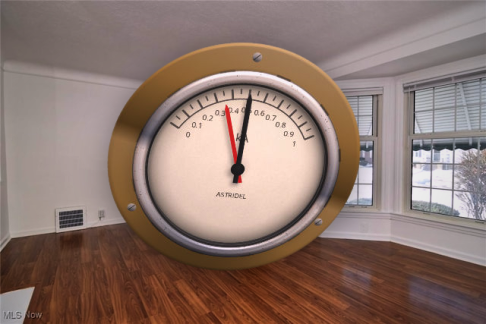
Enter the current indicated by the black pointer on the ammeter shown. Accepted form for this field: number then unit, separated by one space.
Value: 0.5 kA
